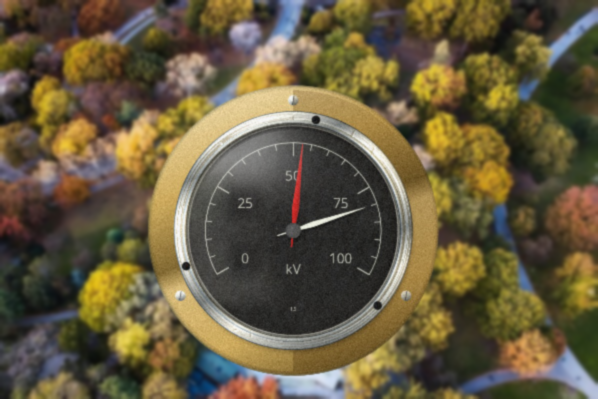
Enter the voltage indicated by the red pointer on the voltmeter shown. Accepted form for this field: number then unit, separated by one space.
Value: 52.5 kV
